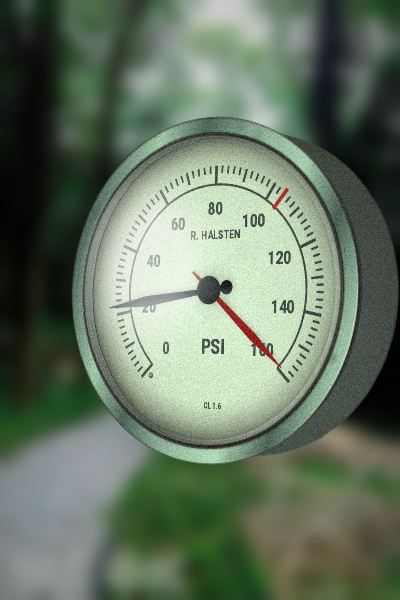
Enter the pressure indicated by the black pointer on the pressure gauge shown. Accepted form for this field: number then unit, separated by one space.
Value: 22 psi
